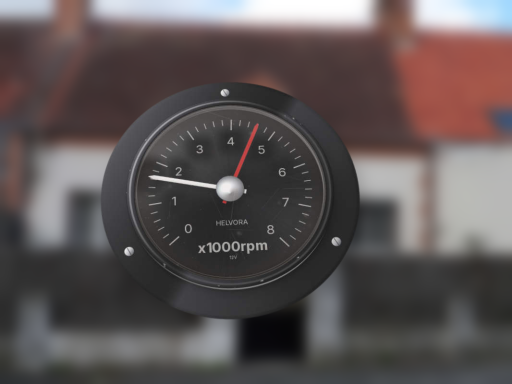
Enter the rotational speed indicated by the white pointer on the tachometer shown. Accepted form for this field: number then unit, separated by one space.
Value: 1600 rpm
